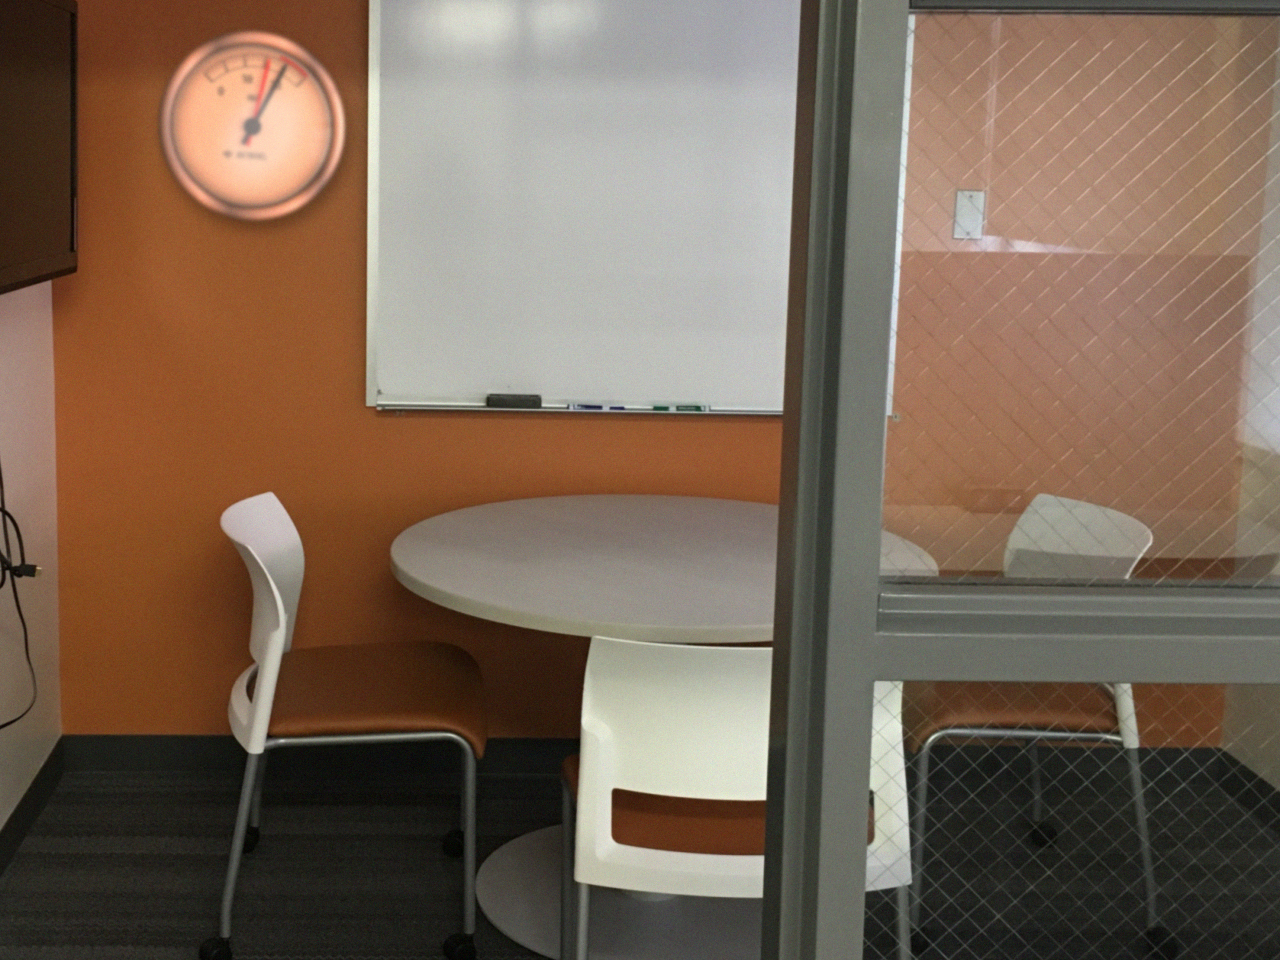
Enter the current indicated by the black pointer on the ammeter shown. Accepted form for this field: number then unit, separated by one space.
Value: 20 mA
